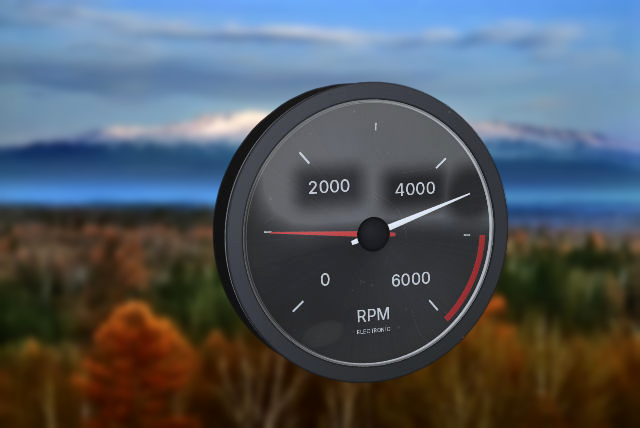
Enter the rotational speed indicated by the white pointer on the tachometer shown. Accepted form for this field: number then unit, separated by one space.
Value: 4500 rpm
